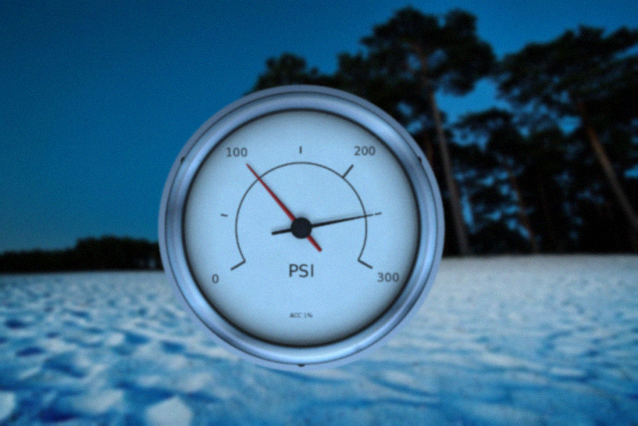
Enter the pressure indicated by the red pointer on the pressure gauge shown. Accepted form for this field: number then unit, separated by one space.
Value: 100 psi
